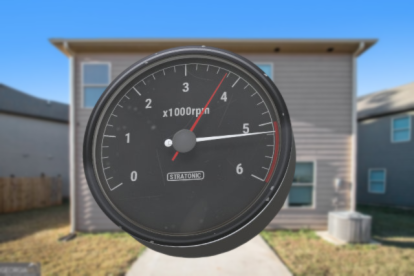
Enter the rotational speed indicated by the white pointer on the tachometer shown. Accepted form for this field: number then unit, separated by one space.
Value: 5200 rpm
